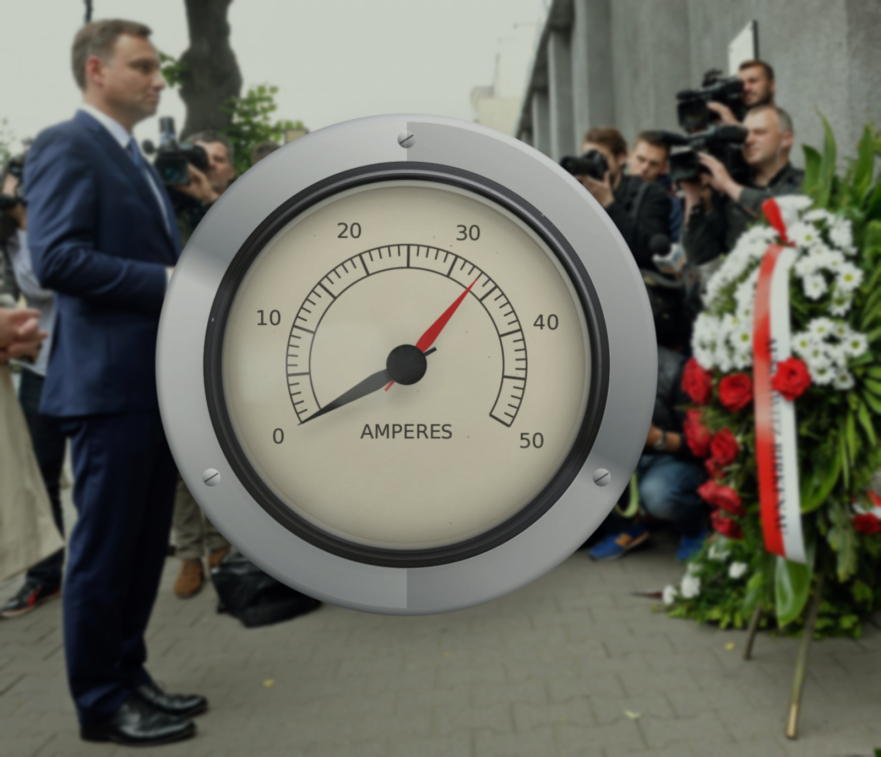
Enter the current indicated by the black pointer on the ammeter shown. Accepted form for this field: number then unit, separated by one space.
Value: 0 A
